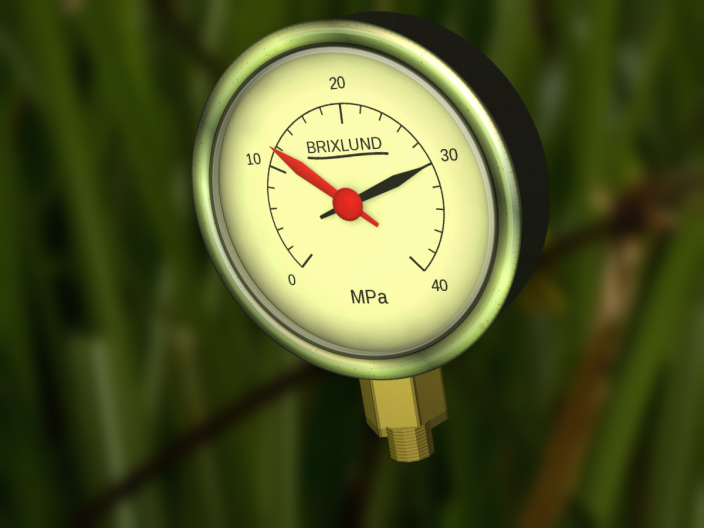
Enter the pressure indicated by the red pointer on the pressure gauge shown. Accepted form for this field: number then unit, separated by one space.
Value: 12 MPa
